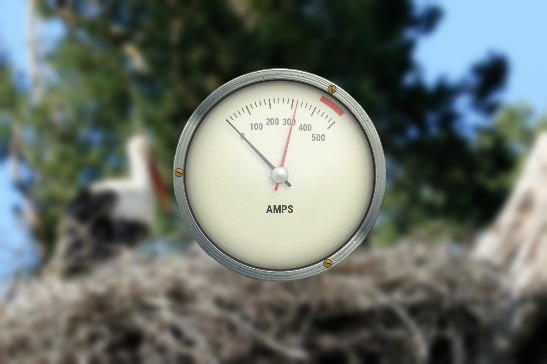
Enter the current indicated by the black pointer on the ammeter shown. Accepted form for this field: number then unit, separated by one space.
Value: 0 A
